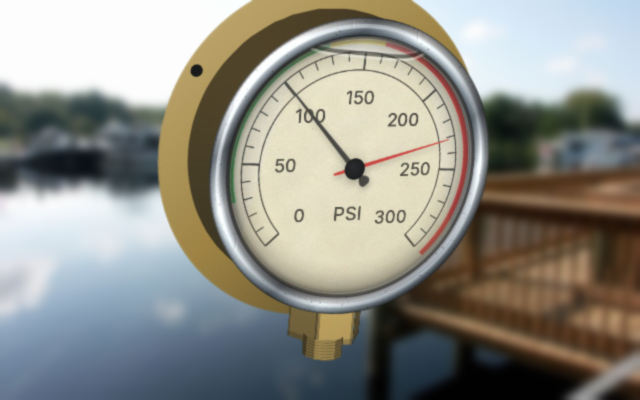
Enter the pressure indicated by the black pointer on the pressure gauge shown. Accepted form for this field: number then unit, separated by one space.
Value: 100 psi
